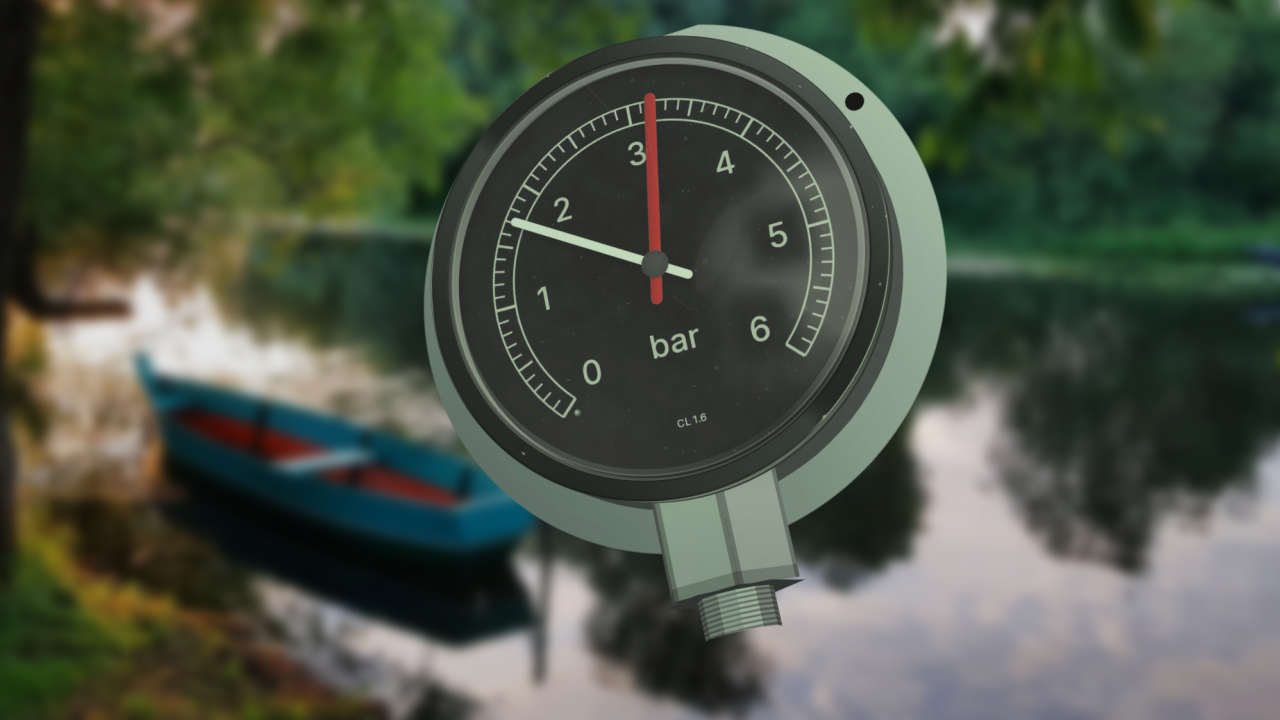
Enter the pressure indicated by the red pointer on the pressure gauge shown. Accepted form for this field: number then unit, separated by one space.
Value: 3.2 bar
